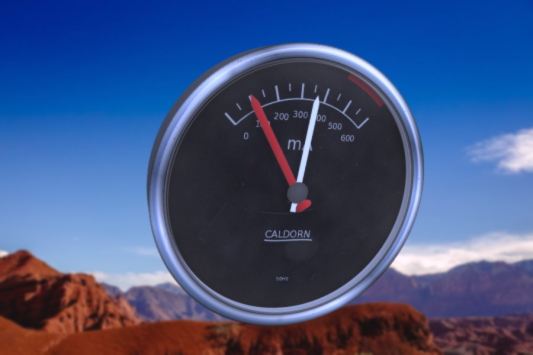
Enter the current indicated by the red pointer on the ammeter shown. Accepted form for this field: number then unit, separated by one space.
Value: 100 mA
